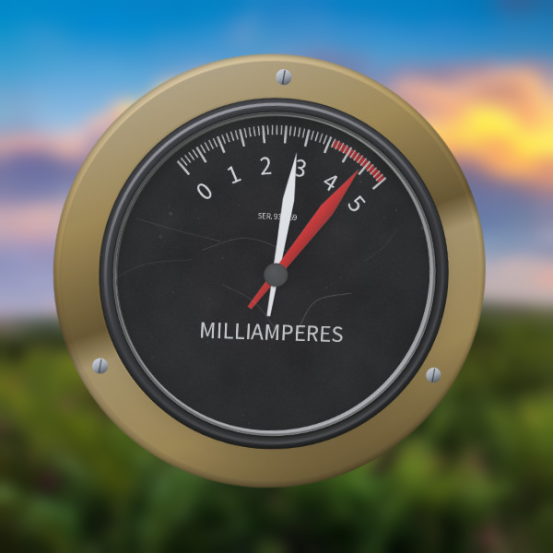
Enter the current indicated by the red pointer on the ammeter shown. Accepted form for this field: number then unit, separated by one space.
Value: 4.4 mA
